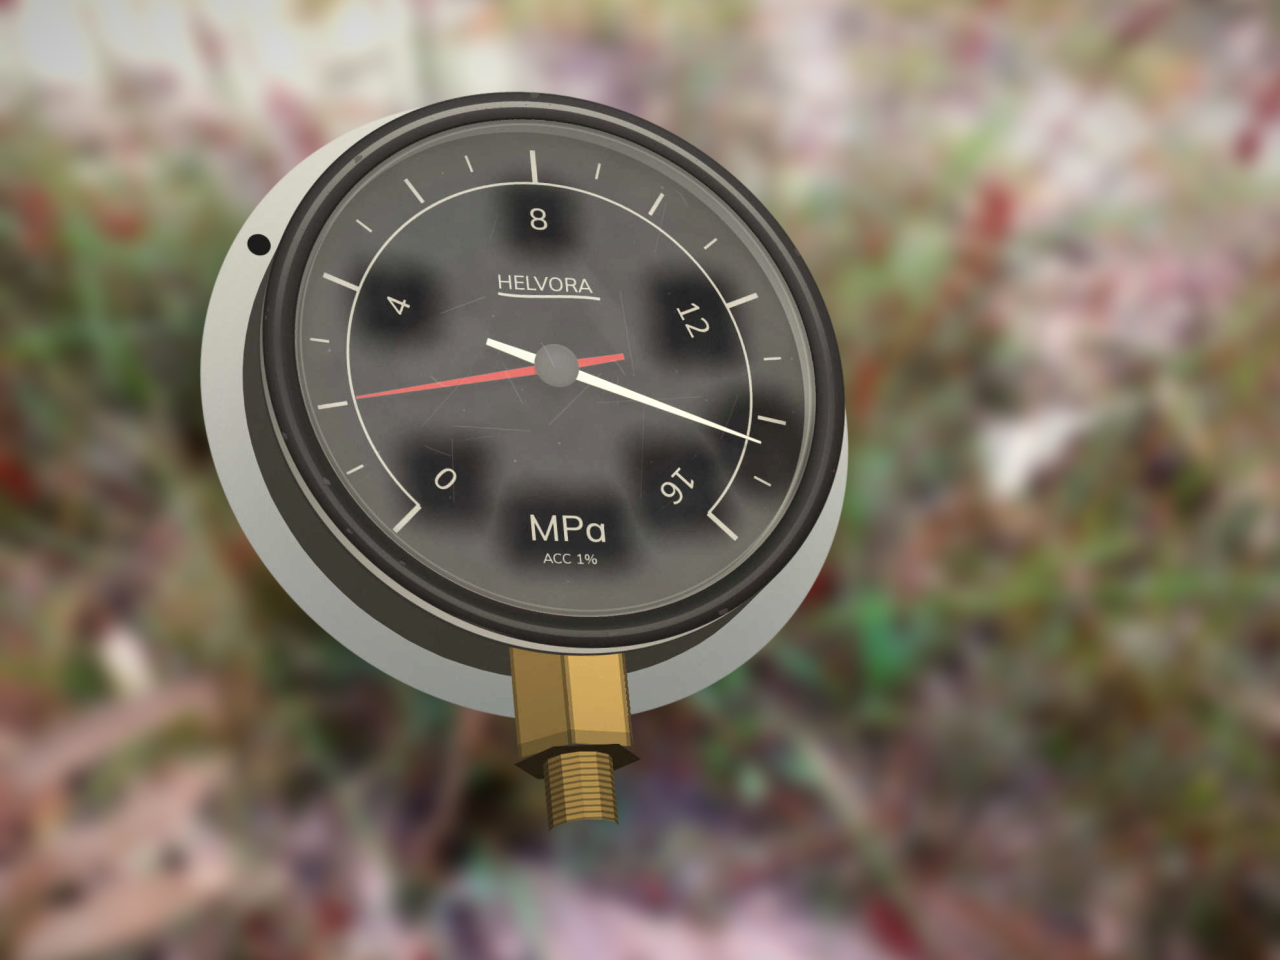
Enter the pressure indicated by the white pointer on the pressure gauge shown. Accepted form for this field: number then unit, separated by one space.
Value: 14.5 MPa
